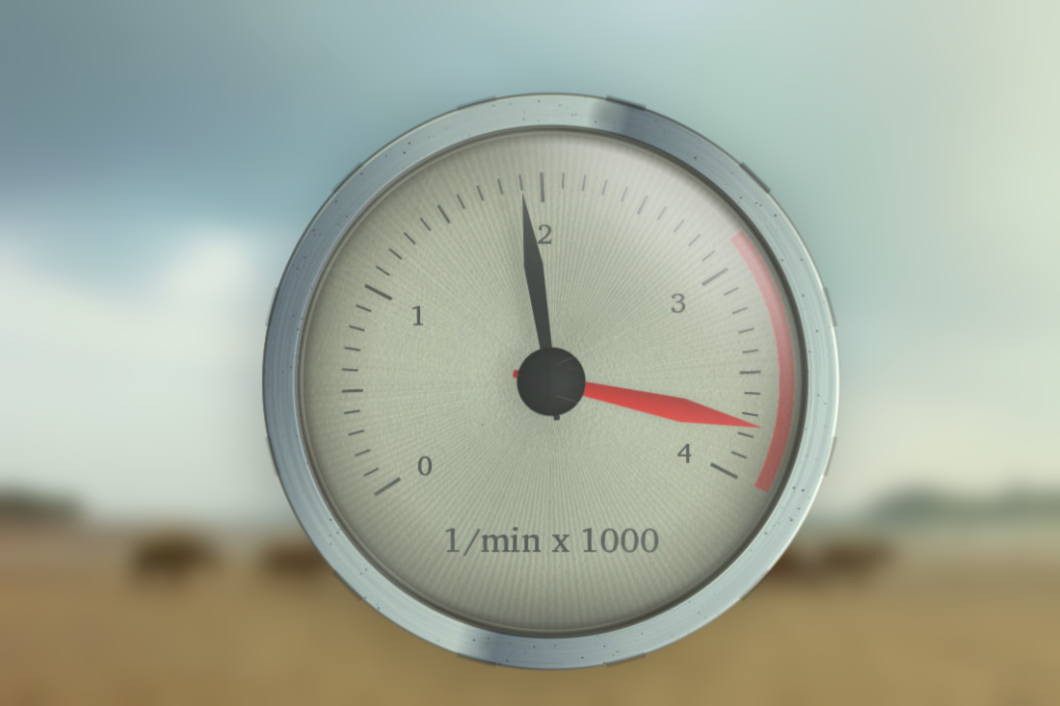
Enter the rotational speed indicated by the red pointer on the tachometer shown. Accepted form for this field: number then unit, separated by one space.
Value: 3750 rpm
